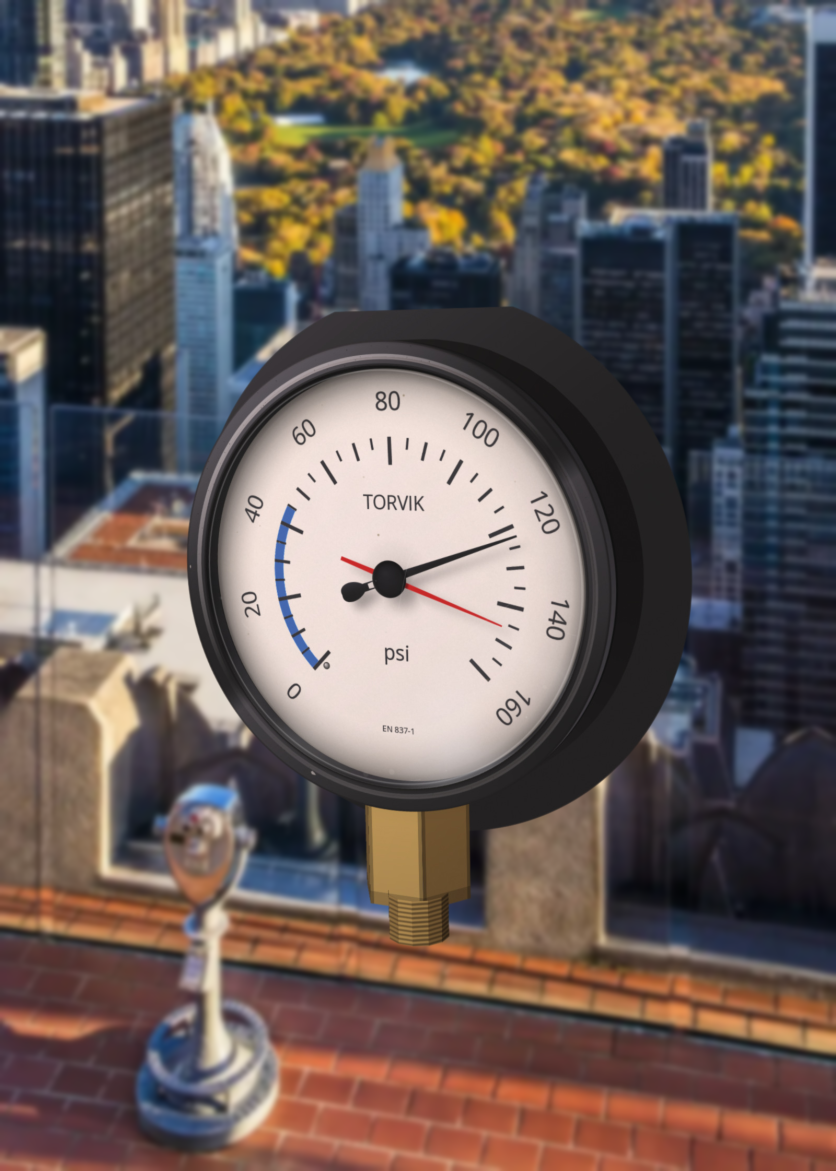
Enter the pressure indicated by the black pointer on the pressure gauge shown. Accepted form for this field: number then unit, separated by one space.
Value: 122.5 psi
